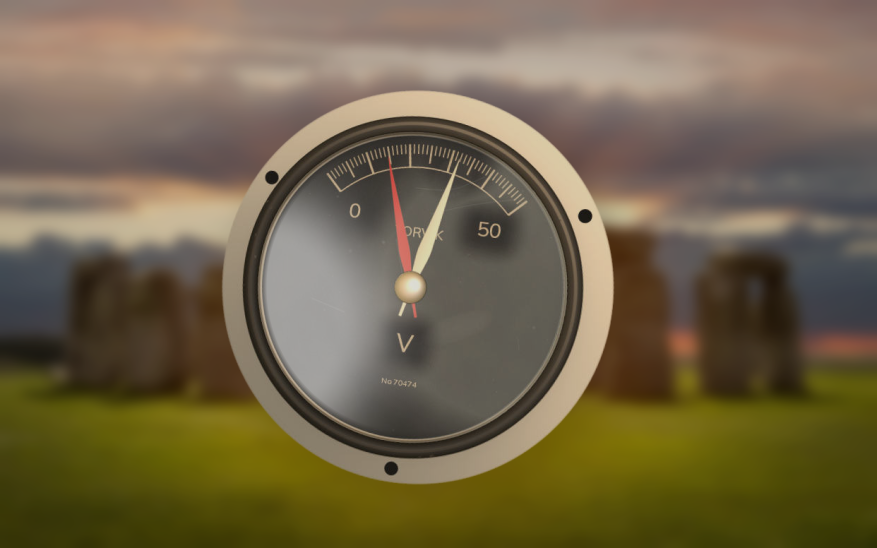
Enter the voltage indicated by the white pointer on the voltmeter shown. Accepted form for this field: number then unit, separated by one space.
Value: 32 V
